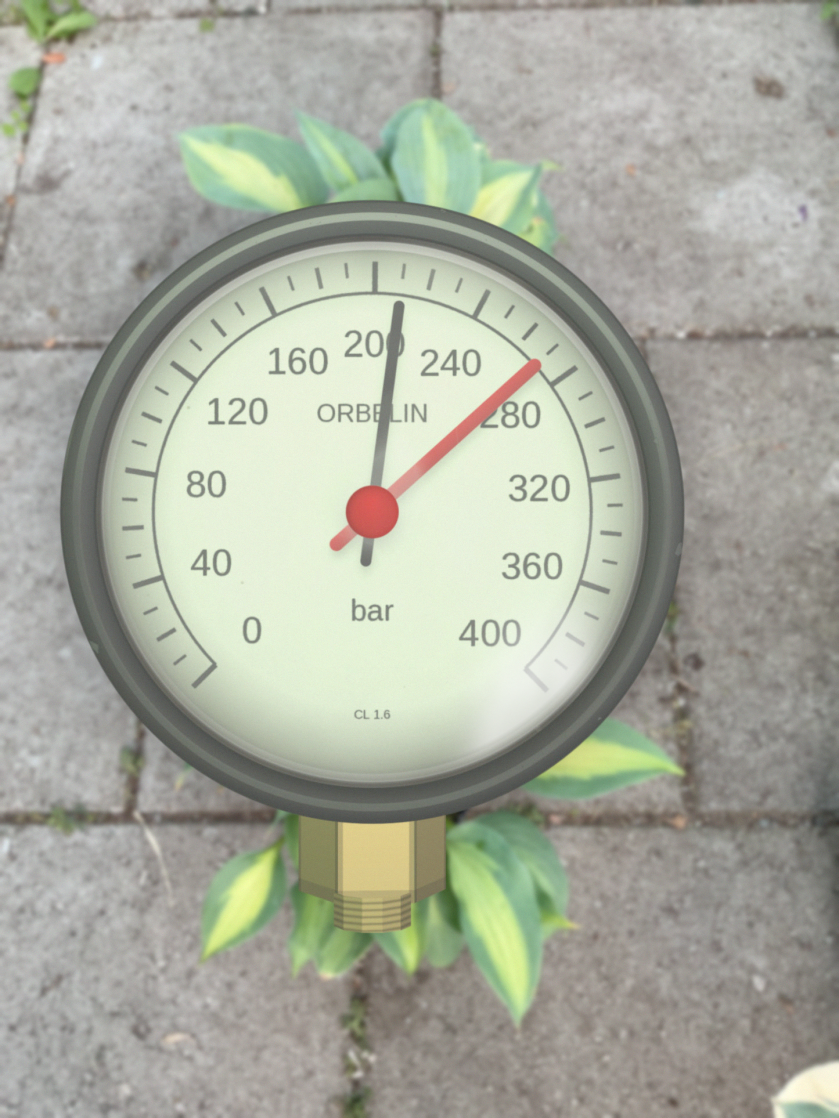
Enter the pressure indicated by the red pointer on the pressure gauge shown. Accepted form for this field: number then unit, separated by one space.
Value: 270 bar
